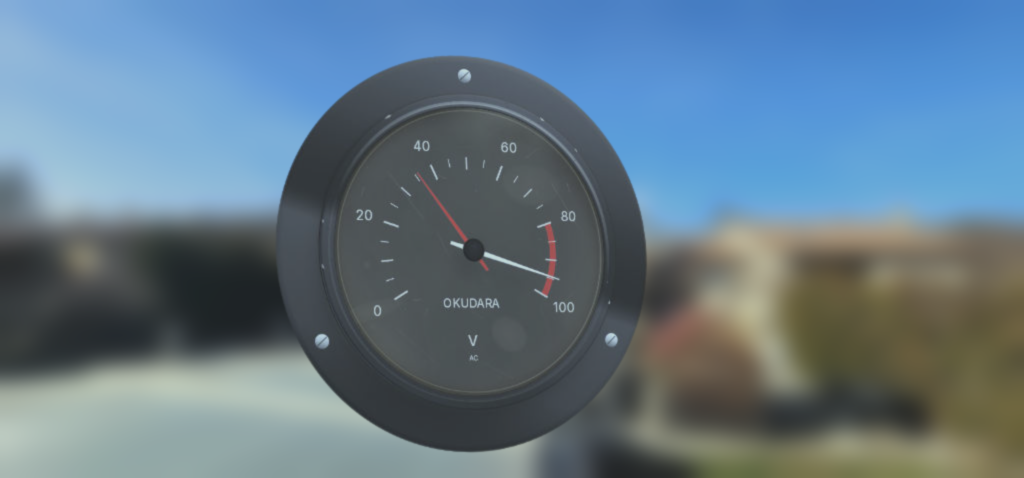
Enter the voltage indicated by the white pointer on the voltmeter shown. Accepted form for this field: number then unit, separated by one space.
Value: 95 V
